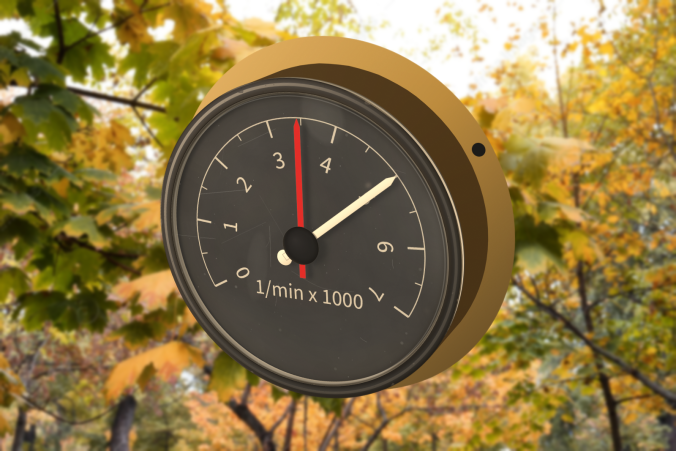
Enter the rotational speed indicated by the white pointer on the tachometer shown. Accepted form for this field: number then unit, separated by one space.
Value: 5000 rpm
